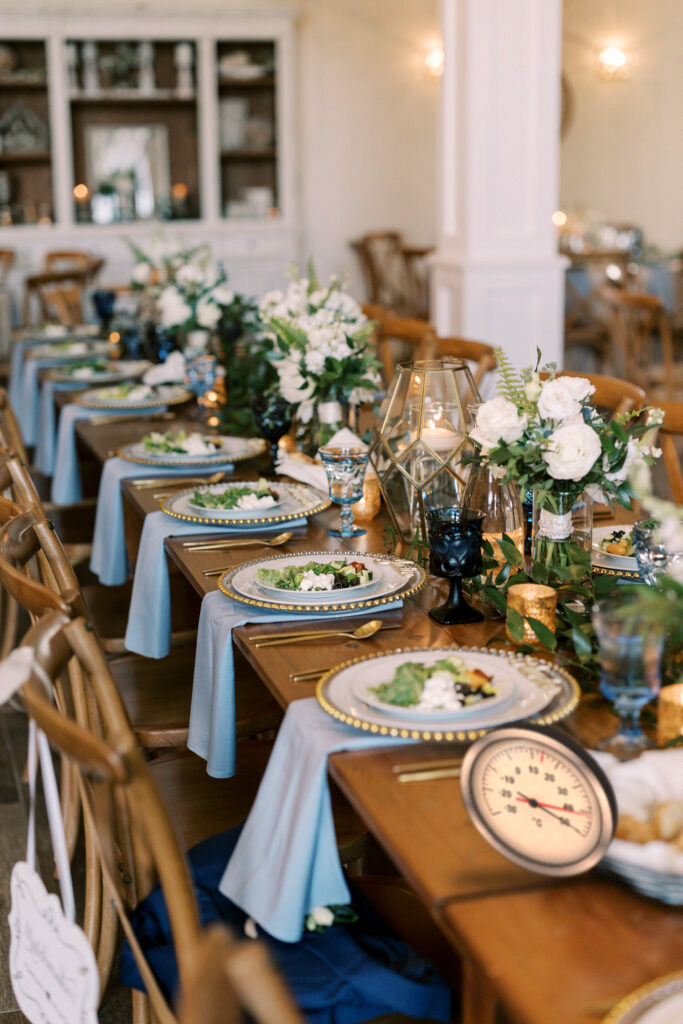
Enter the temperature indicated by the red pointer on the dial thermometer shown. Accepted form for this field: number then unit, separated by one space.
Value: 40 °C
